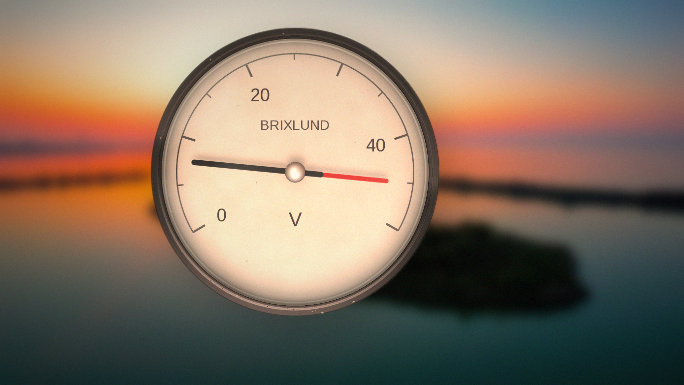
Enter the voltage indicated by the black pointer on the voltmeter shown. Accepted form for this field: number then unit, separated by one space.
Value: 7.5 V
